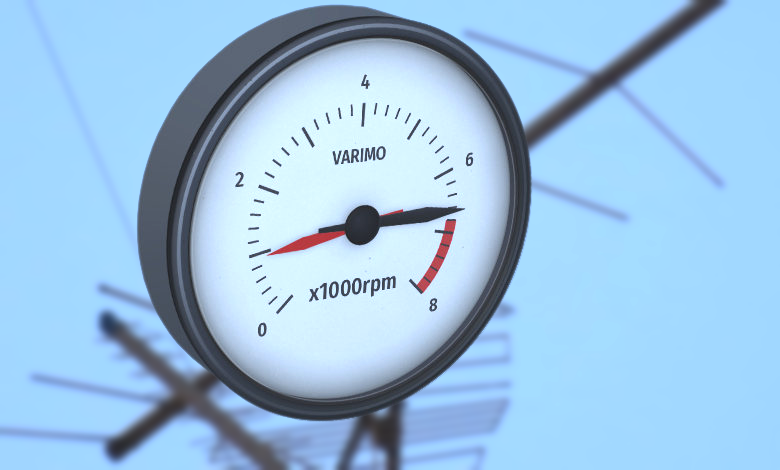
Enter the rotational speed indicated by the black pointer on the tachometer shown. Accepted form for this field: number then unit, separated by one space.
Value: 6600 rpm
